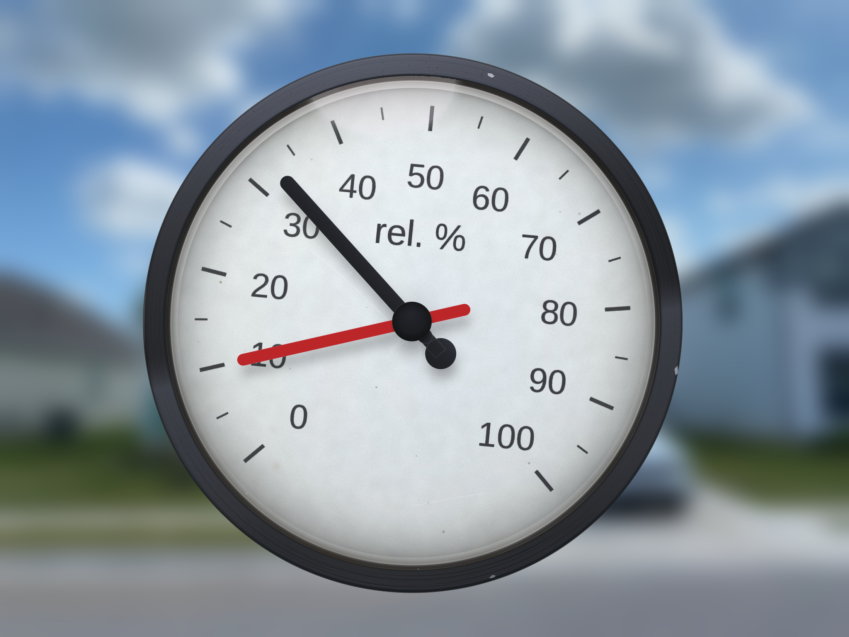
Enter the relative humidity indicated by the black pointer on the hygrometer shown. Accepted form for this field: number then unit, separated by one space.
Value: 32.5 %
